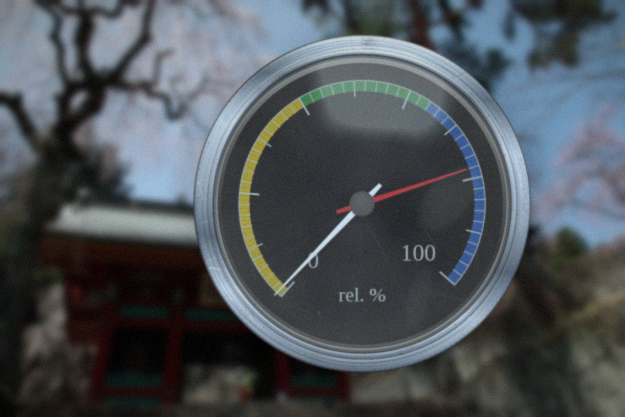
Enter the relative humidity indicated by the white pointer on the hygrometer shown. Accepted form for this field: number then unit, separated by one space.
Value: 1 %
